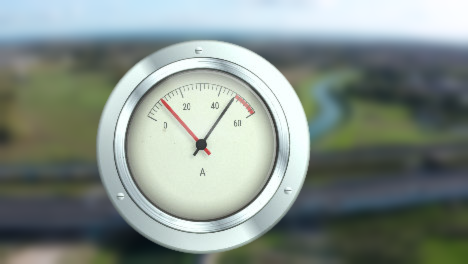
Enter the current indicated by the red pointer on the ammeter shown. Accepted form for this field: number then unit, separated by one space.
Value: 10 A
